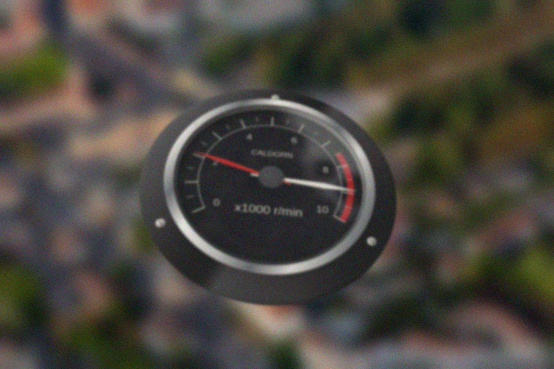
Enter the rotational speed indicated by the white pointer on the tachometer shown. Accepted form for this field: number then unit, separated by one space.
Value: 9000 rpm
